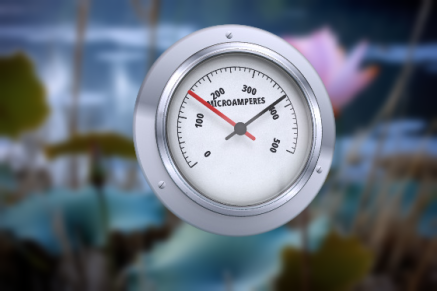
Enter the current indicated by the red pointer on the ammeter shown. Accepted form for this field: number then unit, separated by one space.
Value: 150 µA
